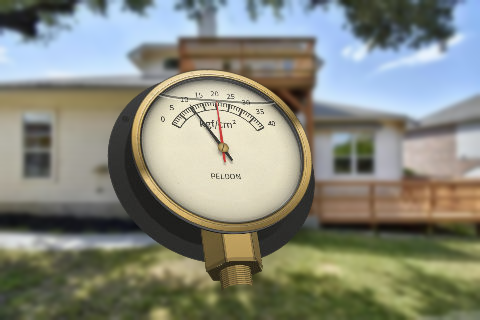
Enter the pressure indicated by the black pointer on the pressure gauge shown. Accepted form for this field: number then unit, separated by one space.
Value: 10 kg/cm²
